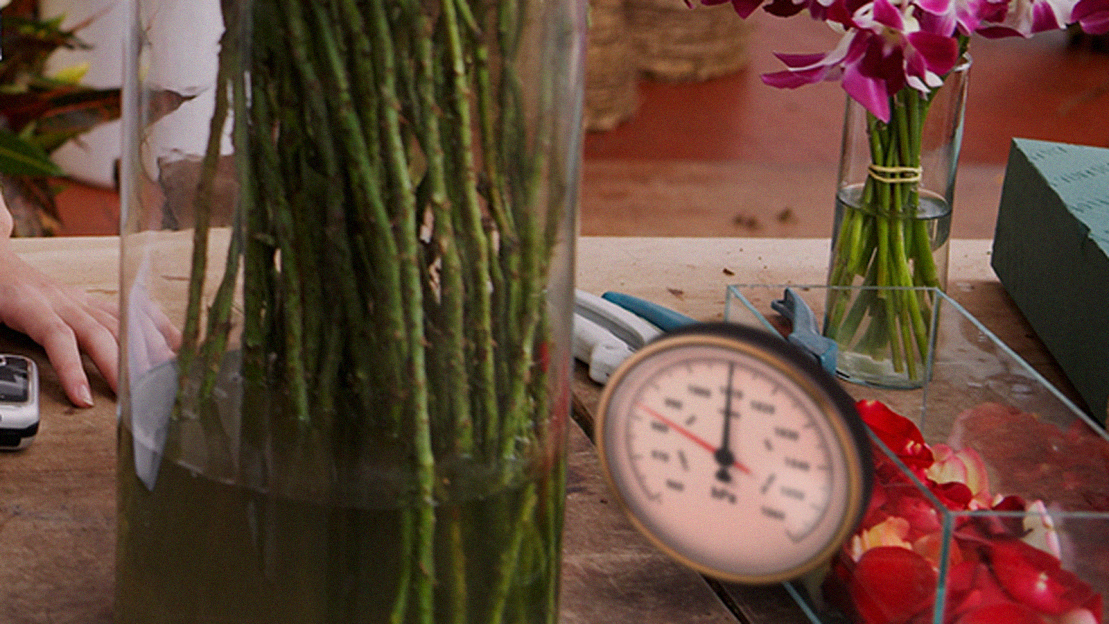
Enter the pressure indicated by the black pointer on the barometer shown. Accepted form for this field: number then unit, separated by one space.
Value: 1010 hPa
